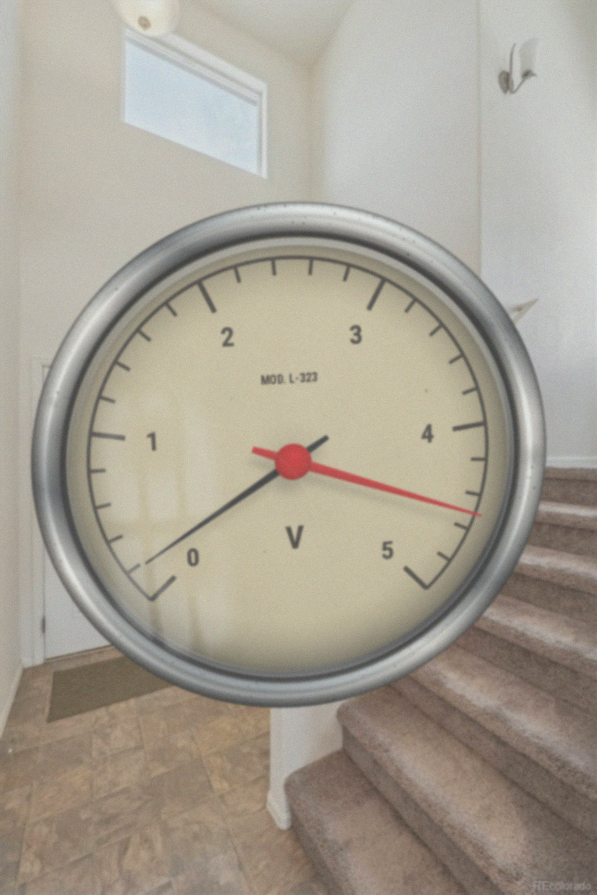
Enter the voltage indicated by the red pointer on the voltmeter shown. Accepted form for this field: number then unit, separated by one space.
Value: 4.5 V
